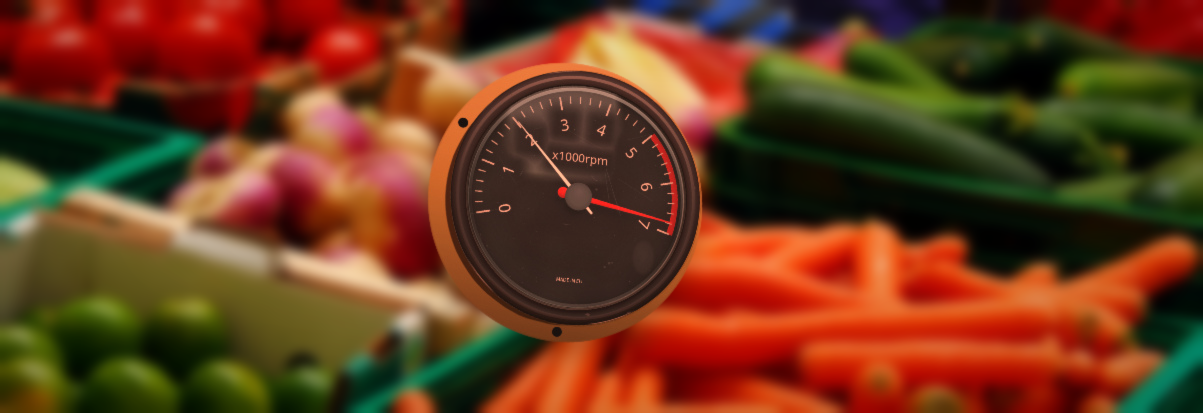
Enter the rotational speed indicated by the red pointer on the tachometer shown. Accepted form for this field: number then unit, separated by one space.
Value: 6800 rpm
